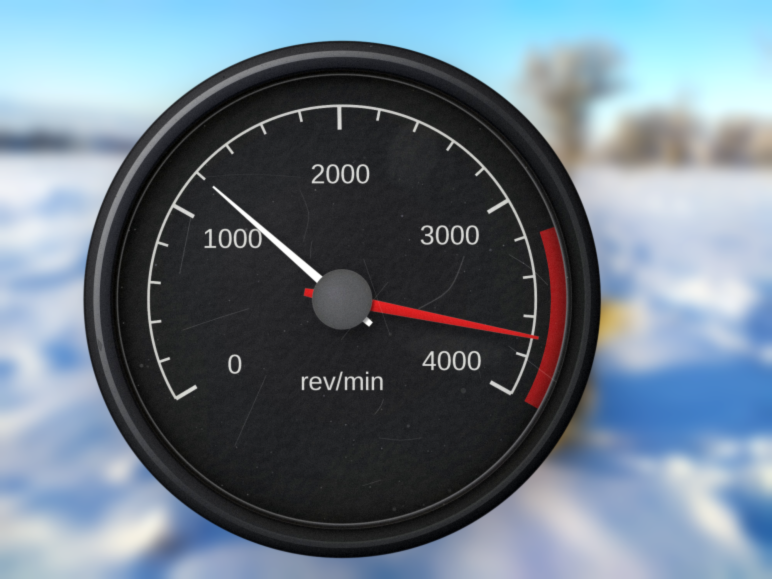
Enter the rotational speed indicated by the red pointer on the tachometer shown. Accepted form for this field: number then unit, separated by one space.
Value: 3700 rpm
